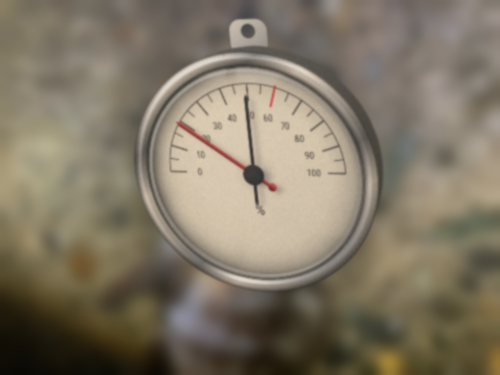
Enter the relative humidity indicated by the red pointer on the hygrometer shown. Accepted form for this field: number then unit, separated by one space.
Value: 20 %
